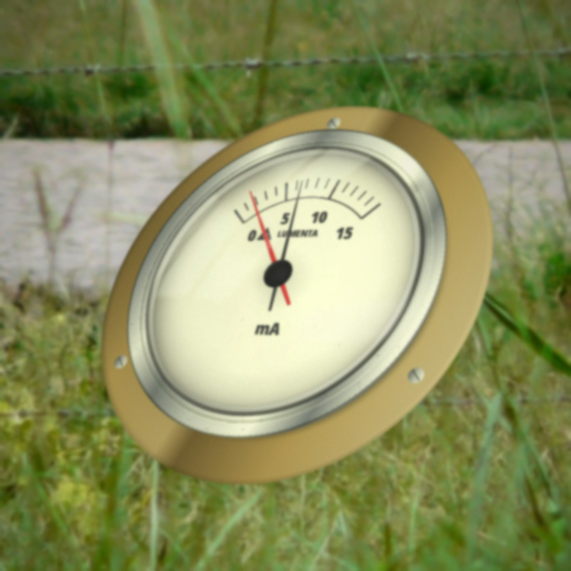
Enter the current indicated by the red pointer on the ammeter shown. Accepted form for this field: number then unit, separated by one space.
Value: 2 mA
